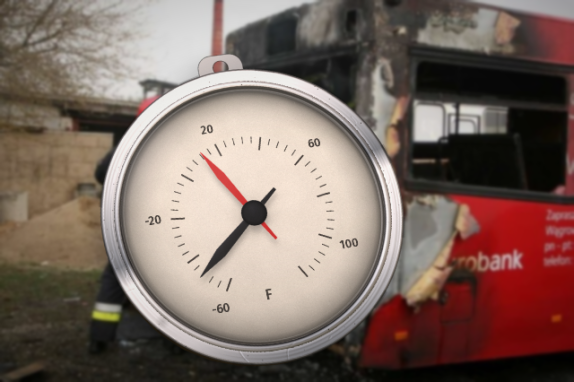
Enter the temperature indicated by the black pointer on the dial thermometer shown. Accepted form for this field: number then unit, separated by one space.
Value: -48 °F
